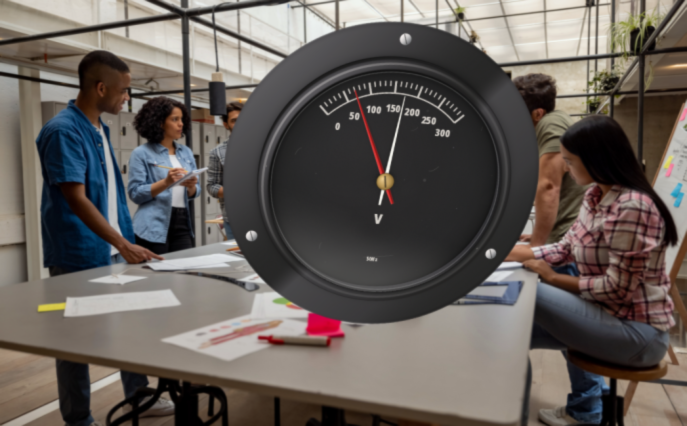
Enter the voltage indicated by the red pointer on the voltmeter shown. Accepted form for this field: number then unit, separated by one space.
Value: 70 V
